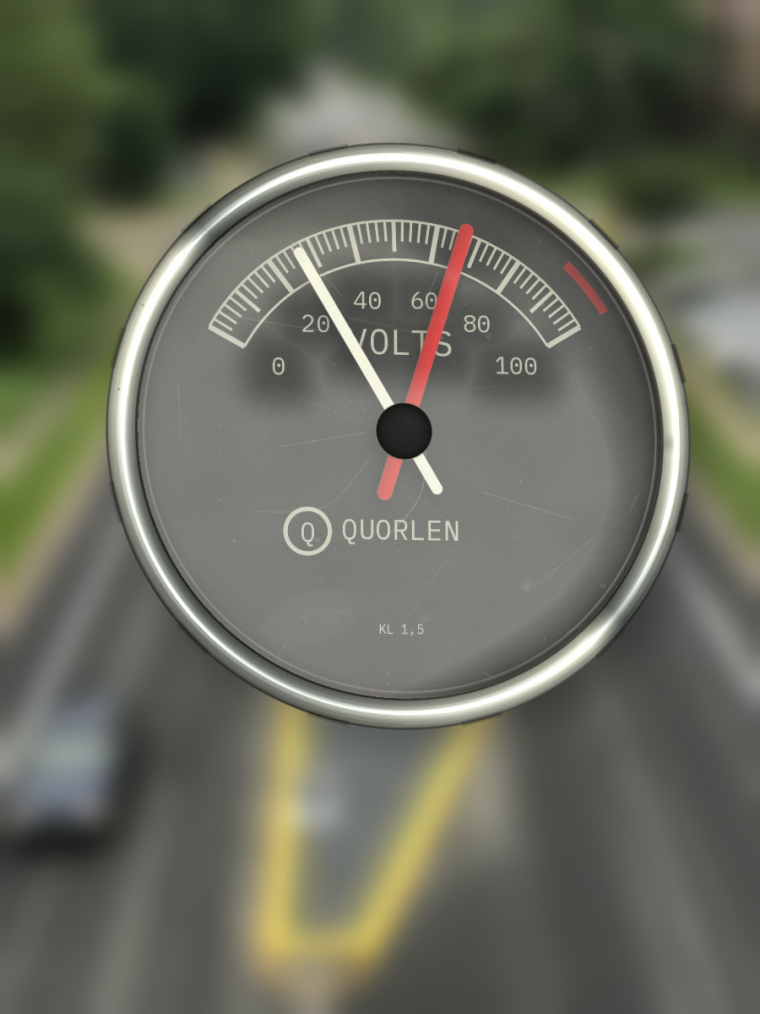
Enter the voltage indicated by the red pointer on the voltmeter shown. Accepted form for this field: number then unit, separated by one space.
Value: 66 V
